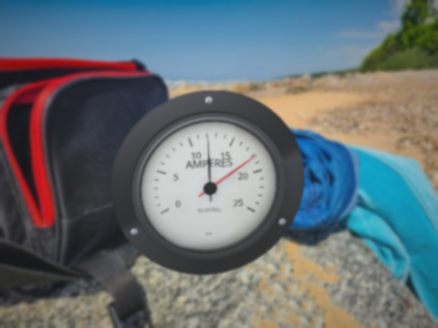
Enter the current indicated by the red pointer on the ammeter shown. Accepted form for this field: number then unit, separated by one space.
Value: 18 A
